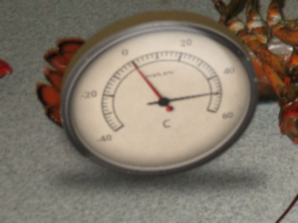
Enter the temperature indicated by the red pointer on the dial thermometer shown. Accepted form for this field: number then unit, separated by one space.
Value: 0 °C
